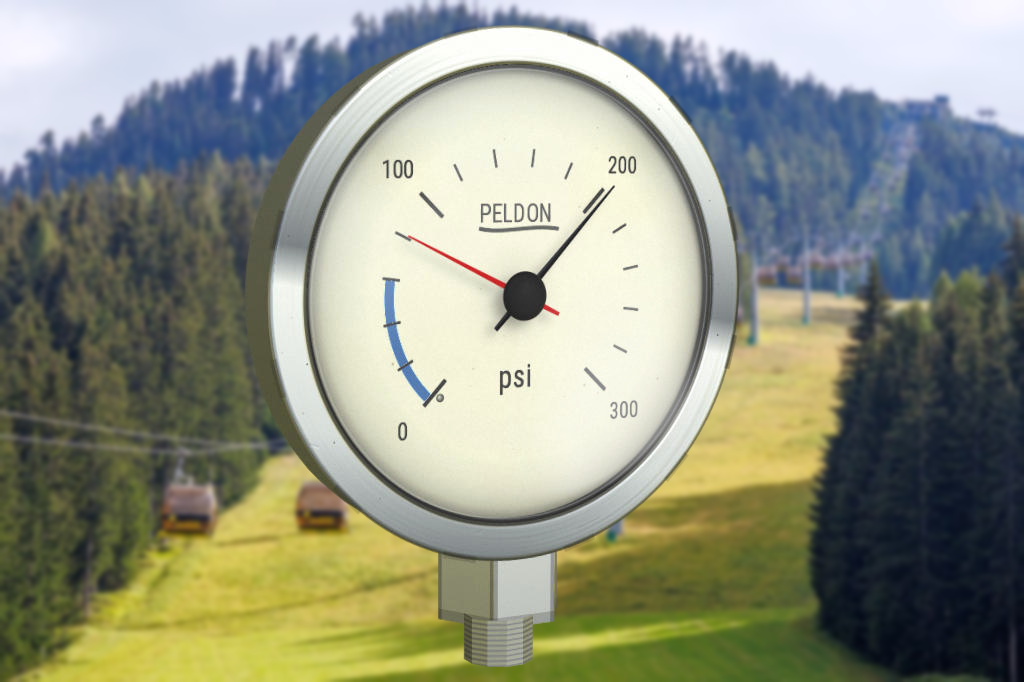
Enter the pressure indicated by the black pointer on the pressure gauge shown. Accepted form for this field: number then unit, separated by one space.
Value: 200 psi
